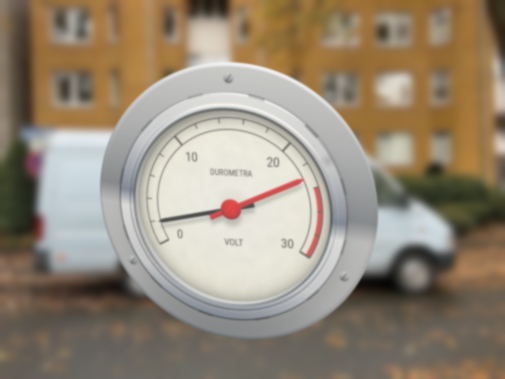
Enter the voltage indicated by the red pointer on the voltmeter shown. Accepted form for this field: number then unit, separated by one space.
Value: 23 V
